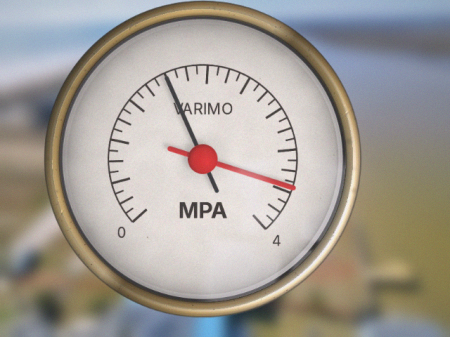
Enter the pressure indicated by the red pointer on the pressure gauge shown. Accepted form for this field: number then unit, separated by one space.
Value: 3.55 MPa
